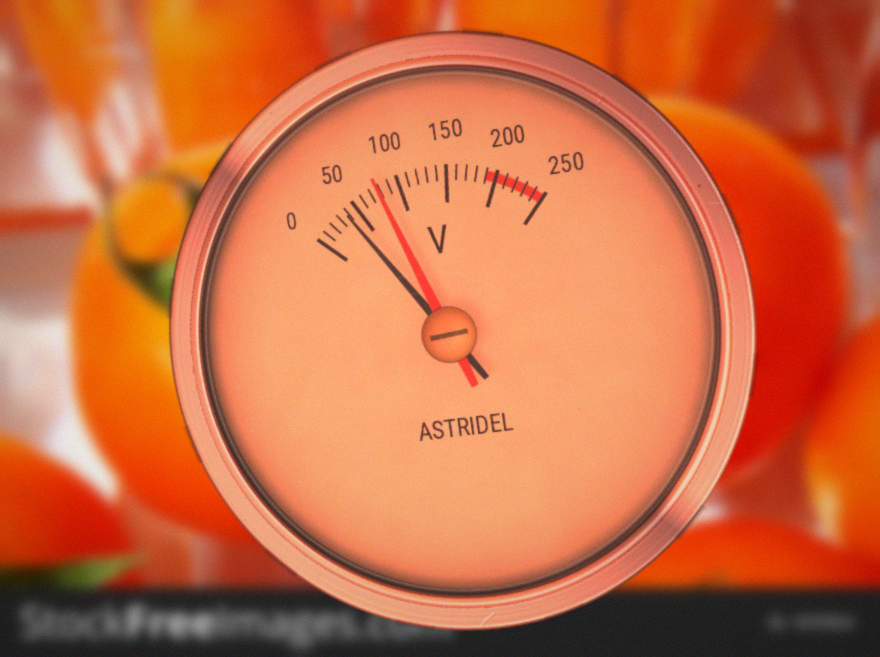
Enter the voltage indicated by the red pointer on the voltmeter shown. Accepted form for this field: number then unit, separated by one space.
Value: 80 V
